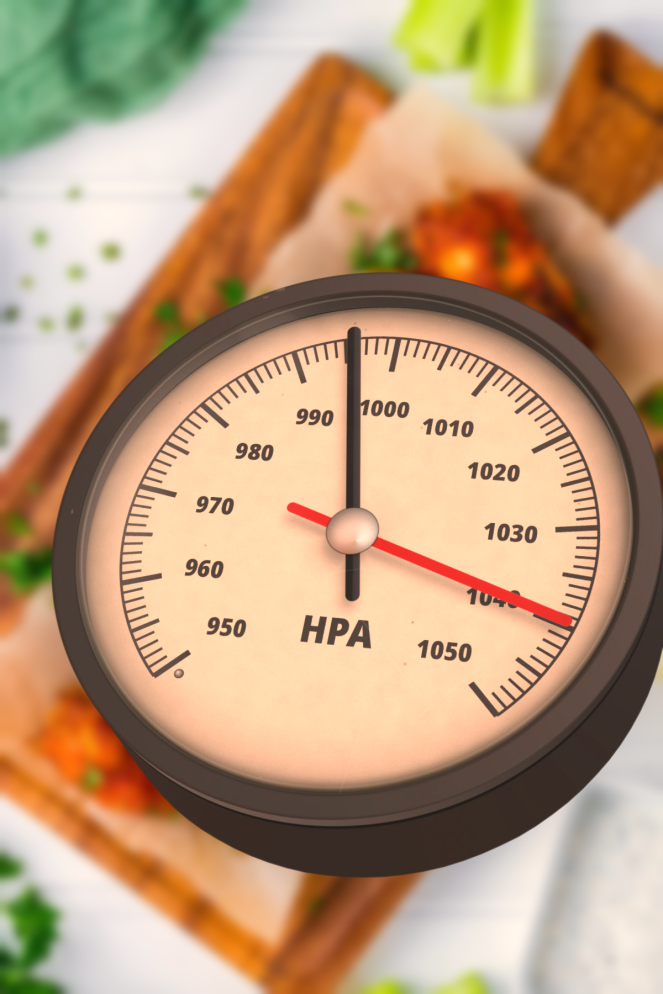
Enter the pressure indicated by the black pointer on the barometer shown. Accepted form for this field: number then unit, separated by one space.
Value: 996 hPa
